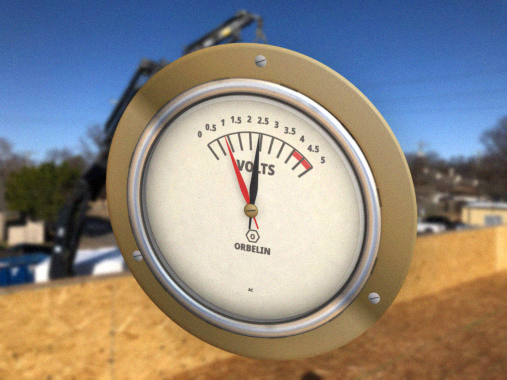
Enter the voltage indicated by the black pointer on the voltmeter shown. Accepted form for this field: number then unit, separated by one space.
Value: 2.5 V
